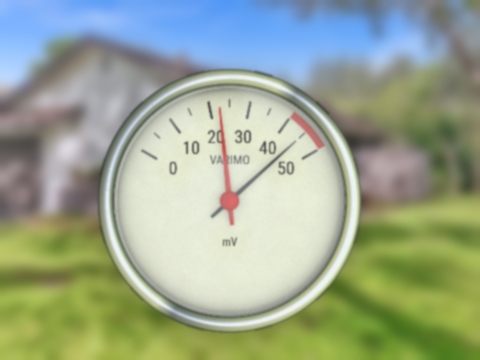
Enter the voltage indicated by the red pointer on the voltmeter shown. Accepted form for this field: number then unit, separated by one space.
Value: 22.5 mV
